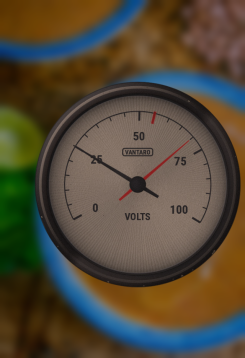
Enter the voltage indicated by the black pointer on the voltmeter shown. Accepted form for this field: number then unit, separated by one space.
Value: 25 V
